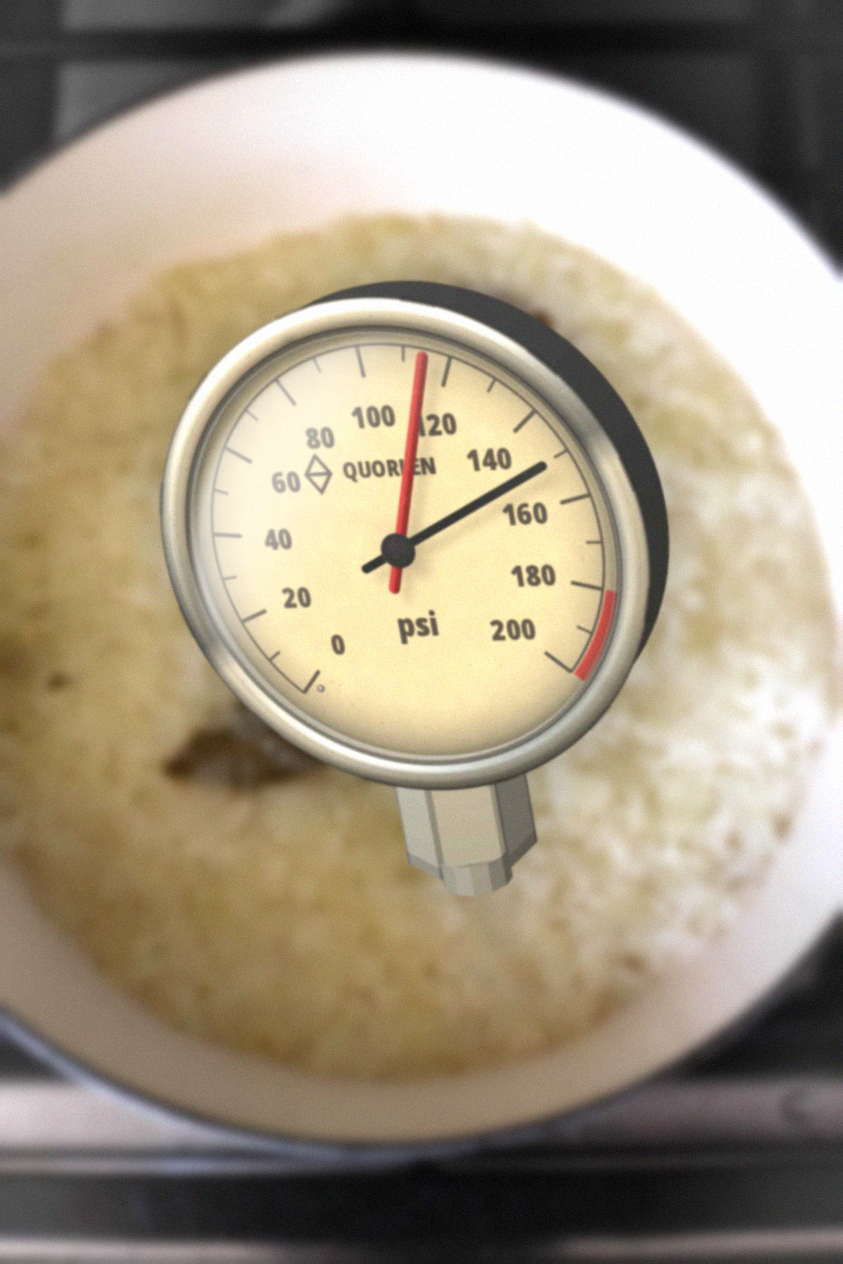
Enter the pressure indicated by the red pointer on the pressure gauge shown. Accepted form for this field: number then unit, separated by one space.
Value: 115 psi
